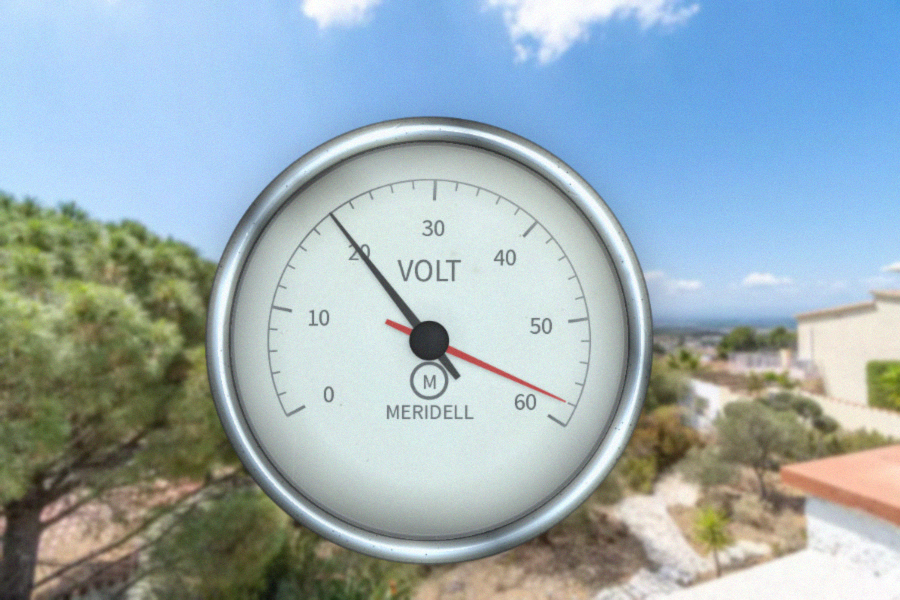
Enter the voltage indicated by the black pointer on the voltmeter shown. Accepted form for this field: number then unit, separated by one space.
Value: 20 V
